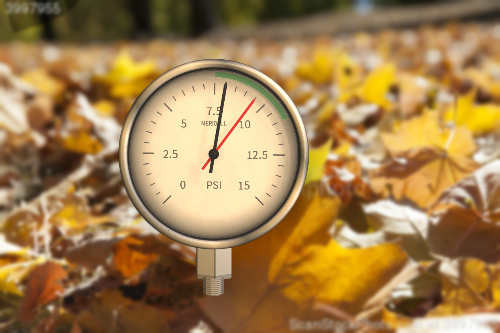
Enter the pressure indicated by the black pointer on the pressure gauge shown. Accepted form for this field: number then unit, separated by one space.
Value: 8 psi
